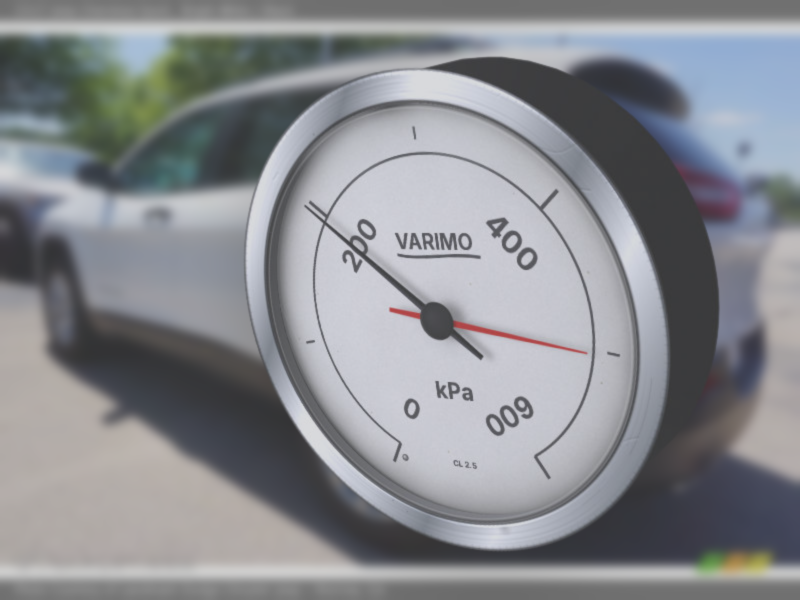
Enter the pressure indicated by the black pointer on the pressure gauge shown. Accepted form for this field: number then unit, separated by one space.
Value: 200 kPa
